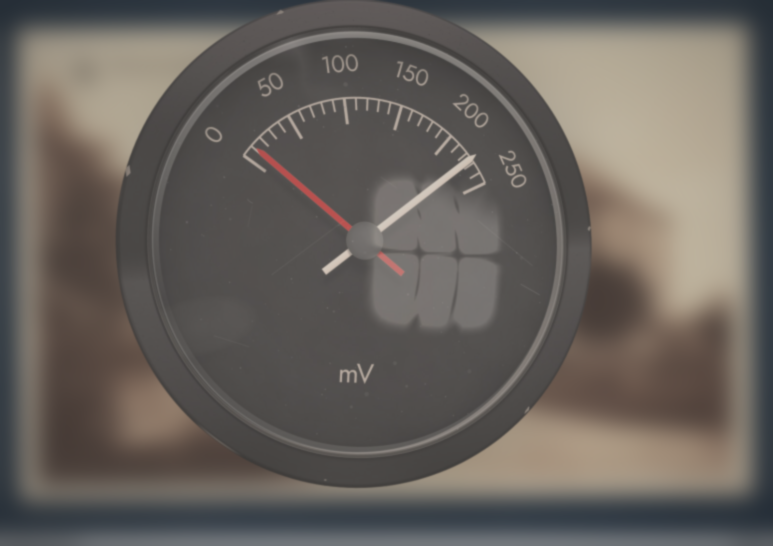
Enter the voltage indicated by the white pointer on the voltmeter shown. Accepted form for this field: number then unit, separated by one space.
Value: 225 mV
